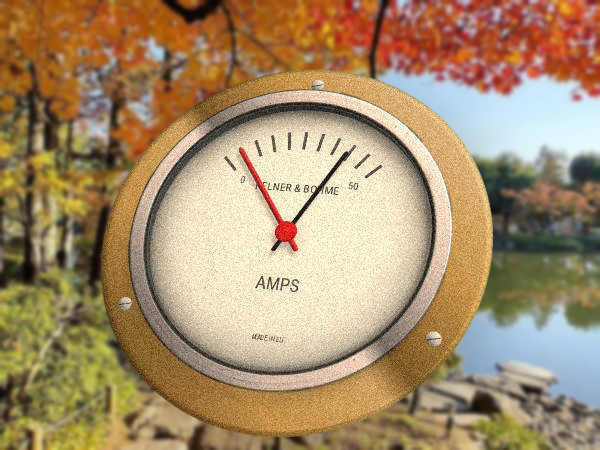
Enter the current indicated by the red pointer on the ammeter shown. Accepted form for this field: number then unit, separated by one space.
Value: 5 A
